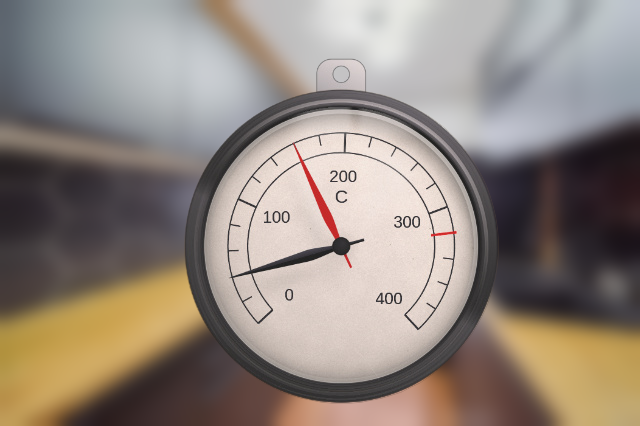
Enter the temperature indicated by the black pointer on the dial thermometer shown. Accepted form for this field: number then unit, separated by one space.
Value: 40 °C
